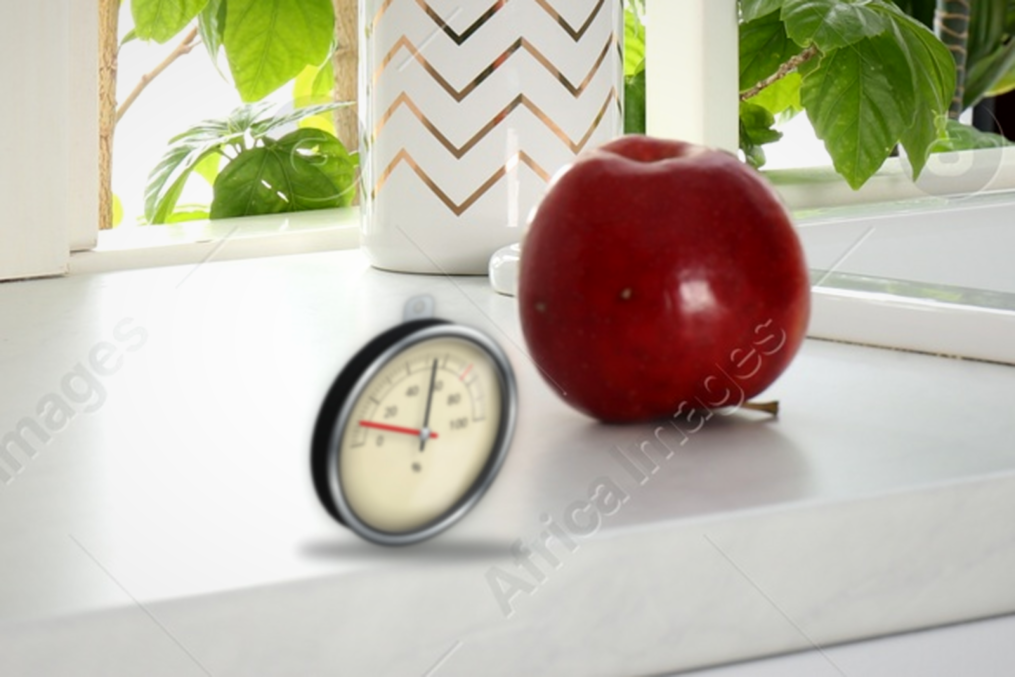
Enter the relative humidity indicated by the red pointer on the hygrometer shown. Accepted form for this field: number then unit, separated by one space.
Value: 10 %
